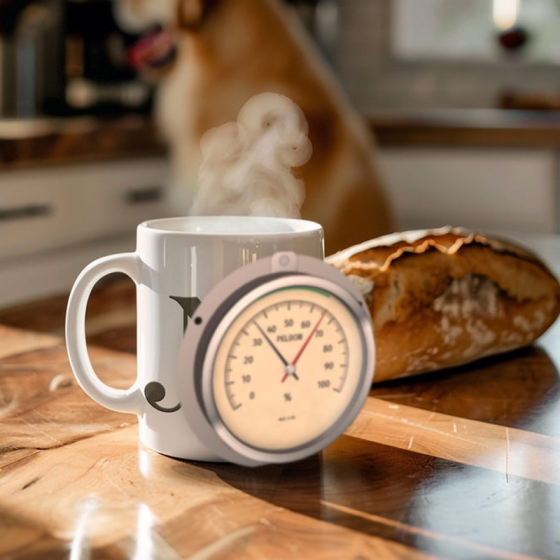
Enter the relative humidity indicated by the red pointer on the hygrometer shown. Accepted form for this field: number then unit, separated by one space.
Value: 65 %
